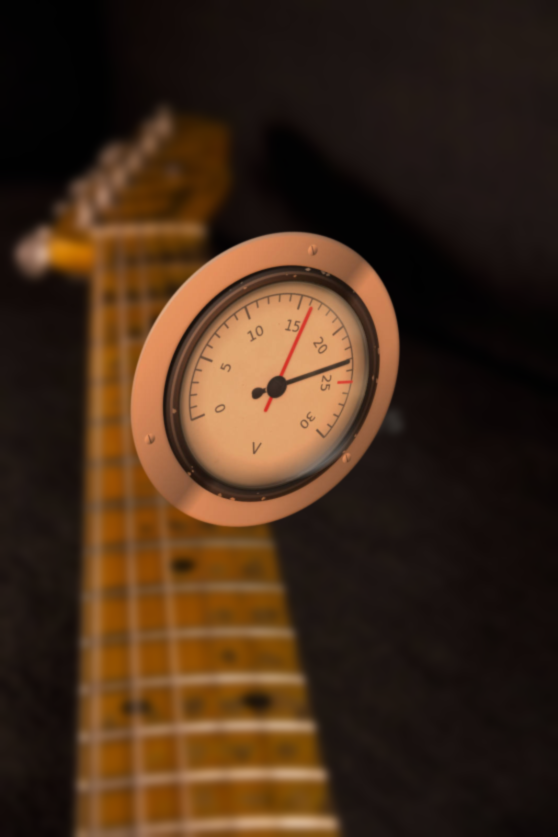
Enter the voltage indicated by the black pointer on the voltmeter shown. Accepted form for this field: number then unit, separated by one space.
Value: 23 V
